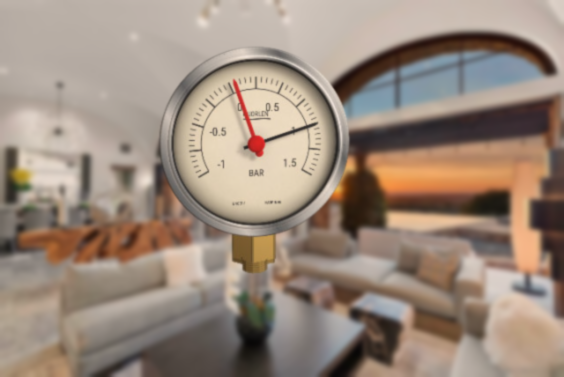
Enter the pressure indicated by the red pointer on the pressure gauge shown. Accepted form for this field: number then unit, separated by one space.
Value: 0.05 bar
